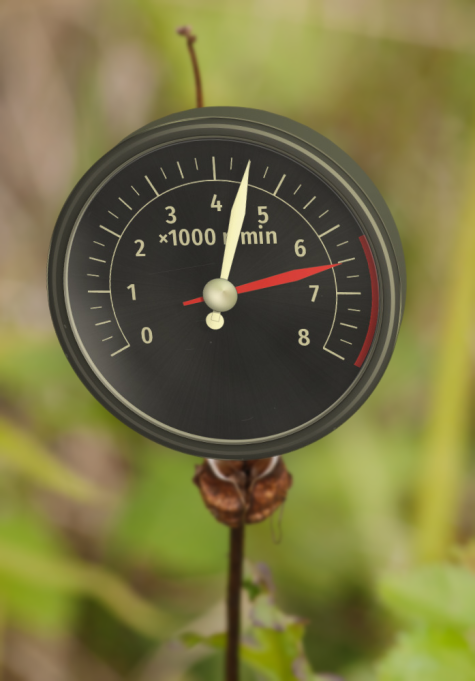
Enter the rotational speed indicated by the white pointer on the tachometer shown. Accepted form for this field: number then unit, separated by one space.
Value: 4500 rpm
